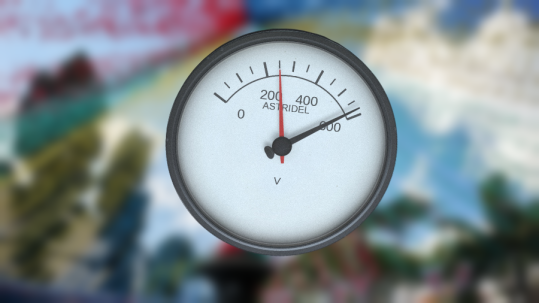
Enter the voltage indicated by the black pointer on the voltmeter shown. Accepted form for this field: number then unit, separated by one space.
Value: 575 V
